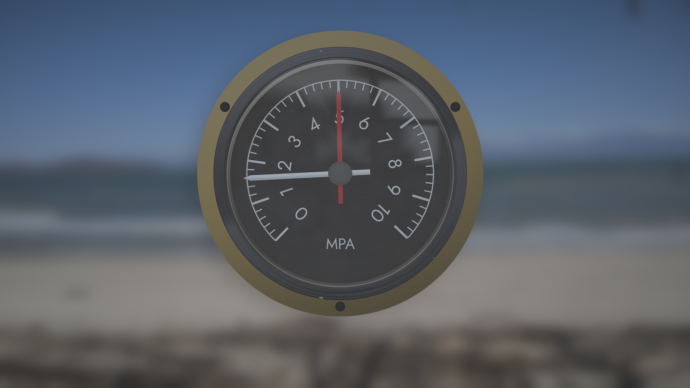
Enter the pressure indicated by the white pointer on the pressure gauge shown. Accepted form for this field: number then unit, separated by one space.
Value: 1.6 MPa
